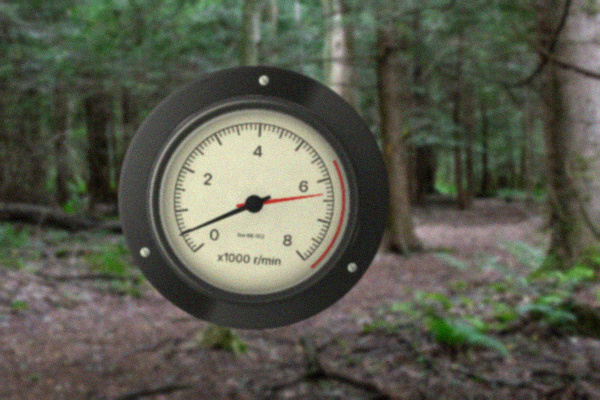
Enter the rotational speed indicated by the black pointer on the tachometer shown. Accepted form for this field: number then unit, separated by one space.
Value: 500 rpm
